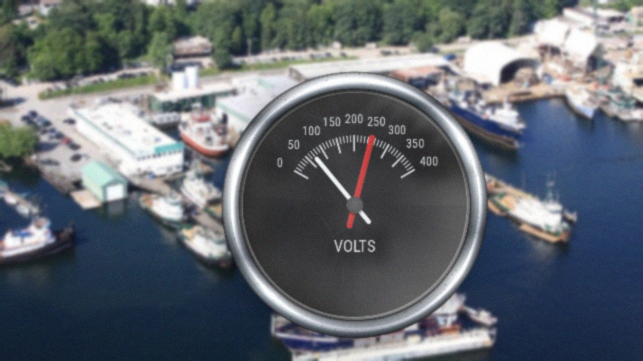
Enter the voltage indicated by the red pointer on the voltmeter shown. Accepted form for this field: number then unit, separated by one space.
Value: 250 V
